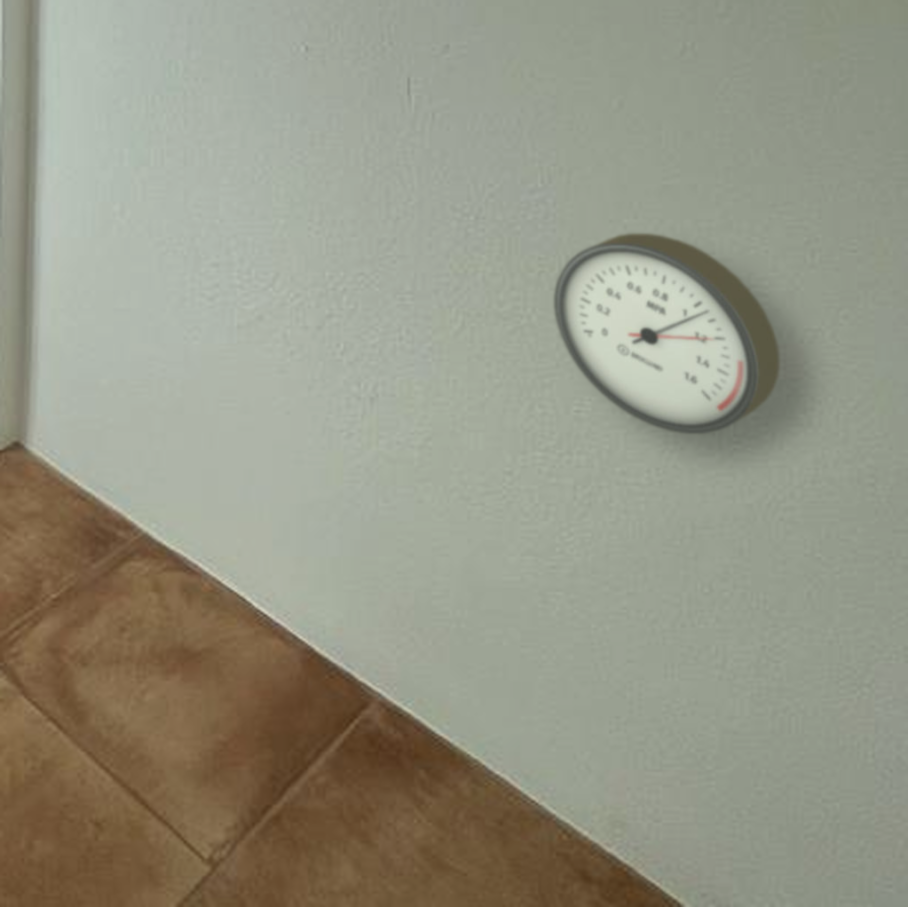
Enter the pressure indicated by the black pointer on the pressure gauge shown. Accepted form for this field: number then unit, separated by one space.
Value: 1.05 MPa
